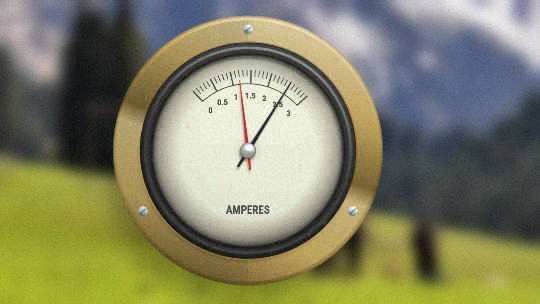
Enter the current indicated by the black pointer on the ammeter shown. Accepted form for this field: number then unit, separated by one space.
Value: 2.5 A
